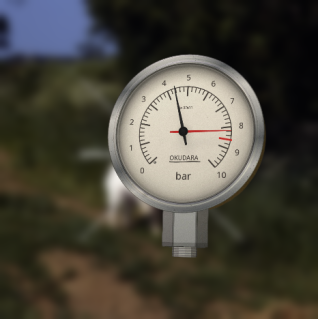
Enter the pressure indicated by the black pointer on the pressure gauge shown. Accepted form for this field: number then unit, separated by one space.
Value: 4.4 bar
